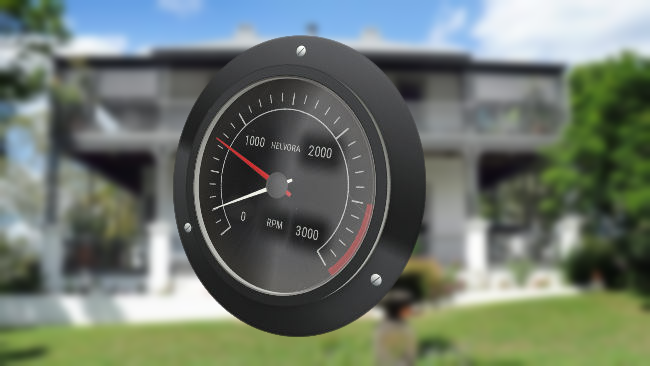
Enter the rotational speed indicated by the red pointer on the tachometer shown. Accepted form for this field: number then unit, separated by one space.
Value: 750 rpm
